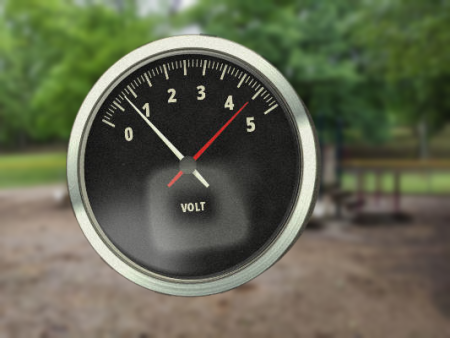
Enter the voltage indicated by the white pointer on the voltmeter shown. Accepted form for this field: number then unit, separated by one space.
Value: 0.8 V
